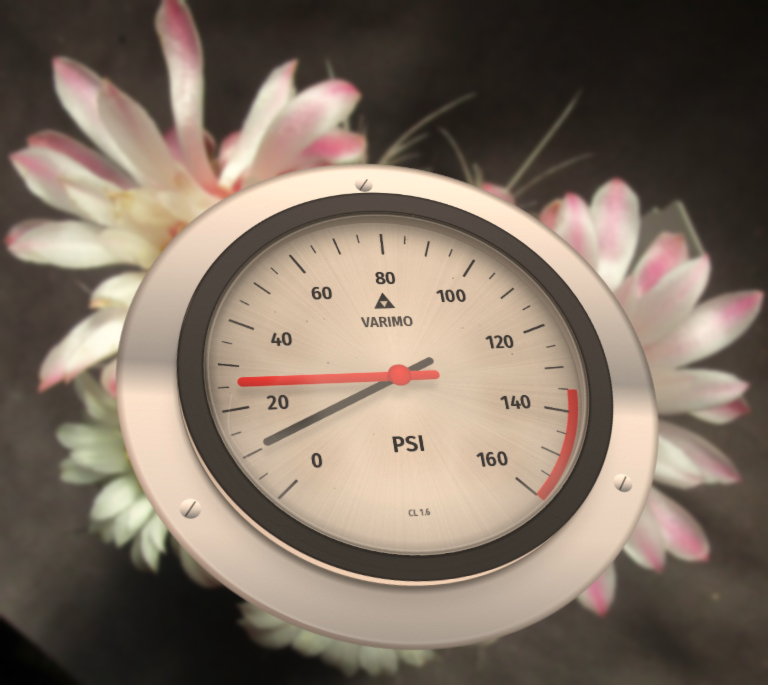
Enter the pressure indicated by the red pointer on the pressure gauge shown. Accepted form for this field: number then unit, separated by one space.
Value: 25 psi
